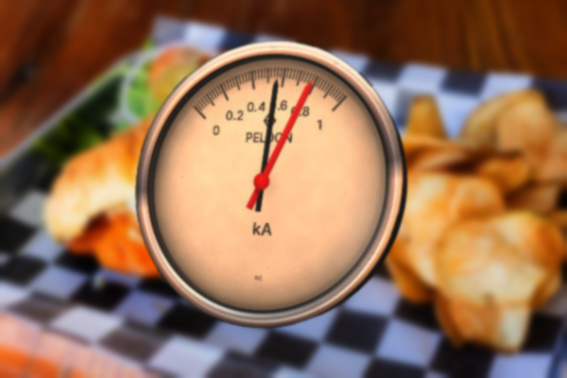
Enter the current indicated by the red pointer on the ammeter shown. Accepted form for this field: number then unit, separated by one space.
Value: 0.8 kA
